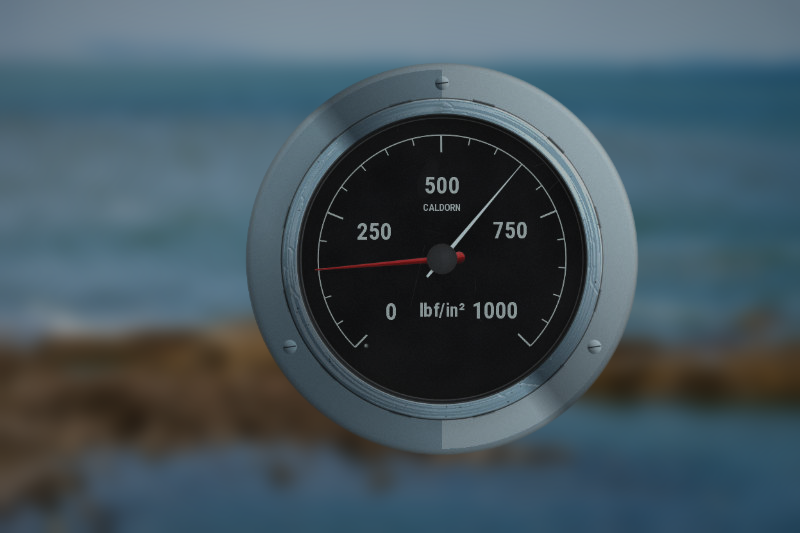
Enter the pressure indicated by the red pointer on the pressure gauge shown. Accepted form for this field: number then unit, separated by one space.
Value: 150 psi
